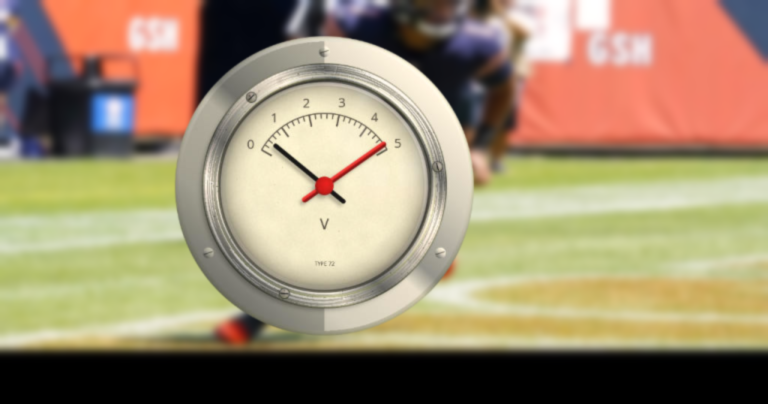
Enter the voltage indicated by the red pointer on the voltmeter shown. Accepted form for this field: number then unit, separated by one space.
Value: 4.8 V
